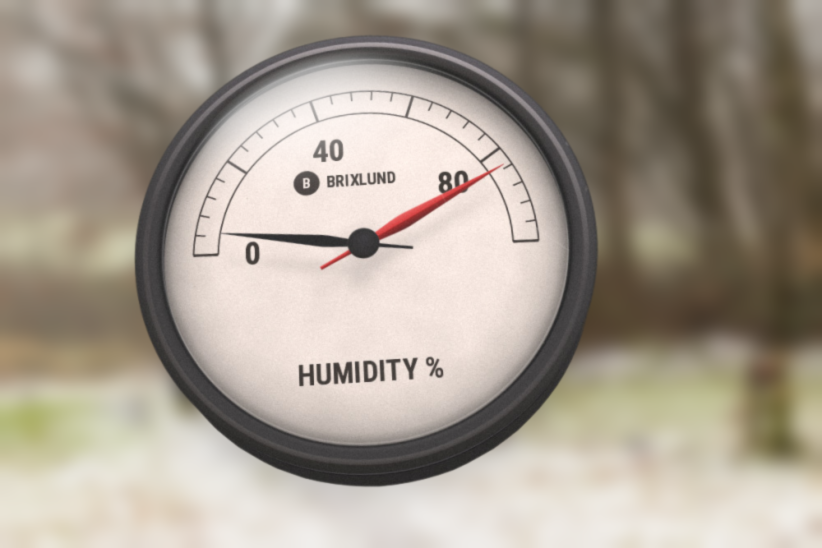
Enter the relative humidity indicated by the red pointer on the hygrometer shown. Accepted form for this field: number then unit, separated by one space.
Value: 84 %
